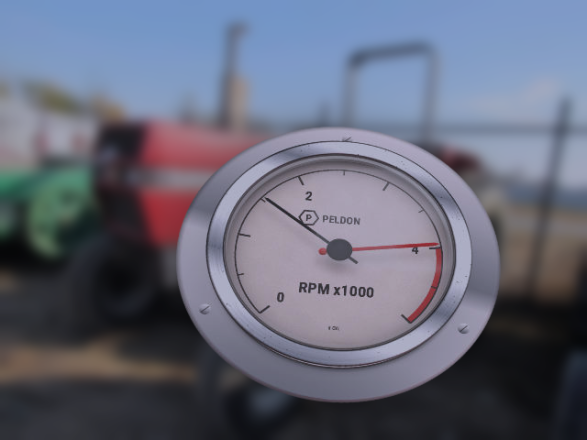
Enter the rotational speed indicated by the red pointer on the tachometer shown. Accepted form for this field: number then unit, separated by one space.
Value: 4000 rpm
